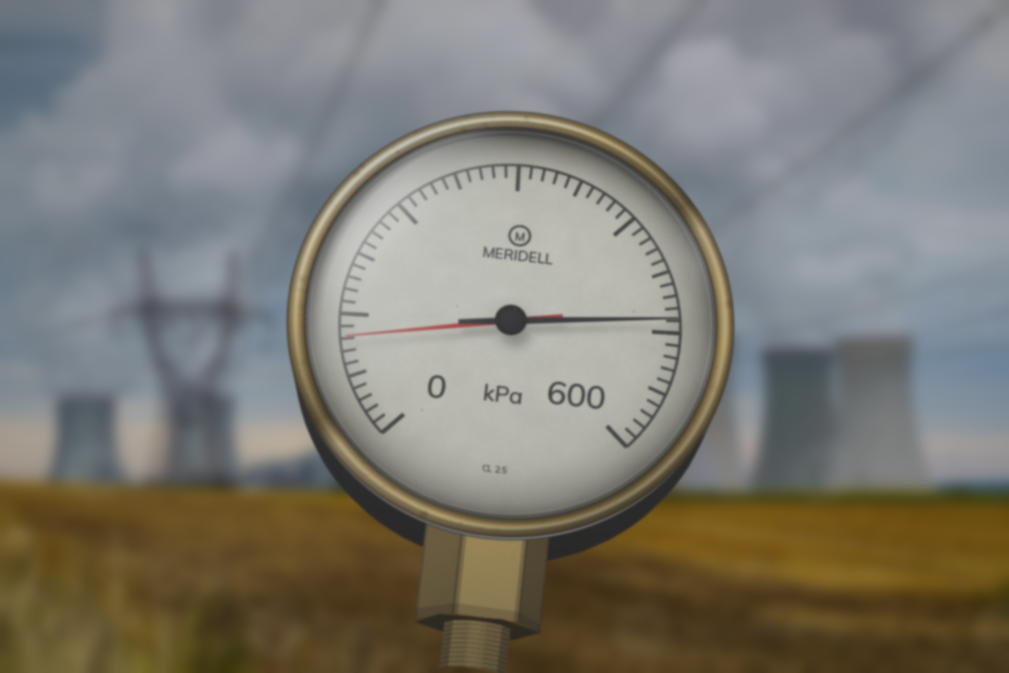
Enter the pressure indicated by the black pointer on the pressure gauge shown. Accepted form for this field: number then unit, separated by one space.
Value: 490 kPa
